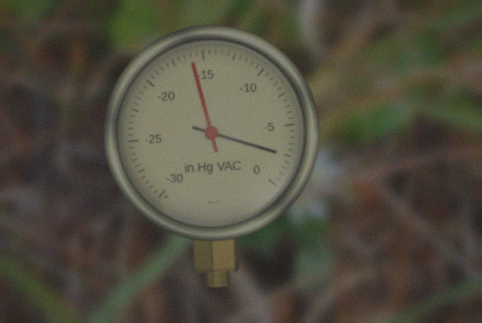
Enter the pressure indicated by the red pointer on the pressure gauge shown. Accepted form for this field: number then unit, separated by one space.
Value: -16 inHg
